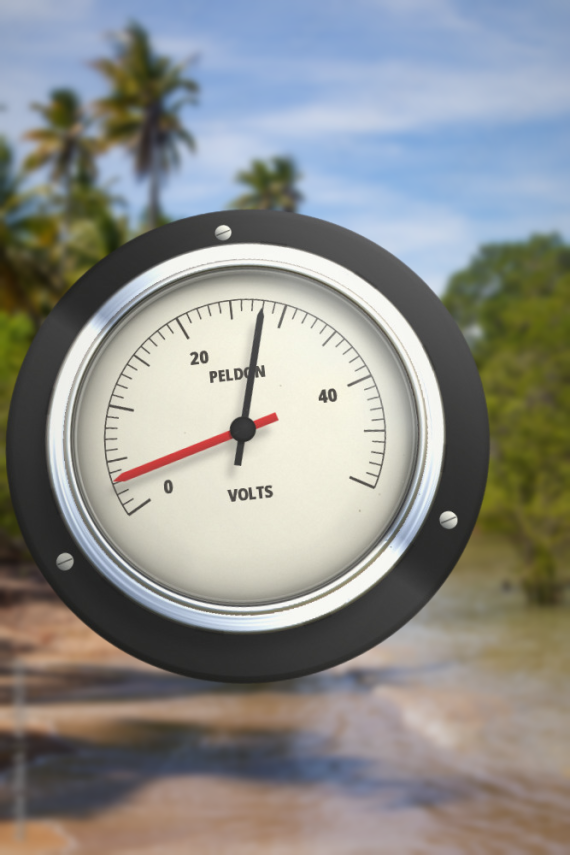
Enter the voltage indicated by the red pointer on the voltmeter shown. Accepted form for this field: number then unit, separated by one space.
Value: 3 V
